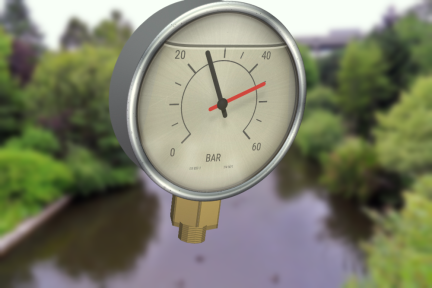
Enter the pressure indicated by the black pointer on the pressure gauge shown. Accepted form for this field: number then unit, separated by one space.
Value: 25 bar
